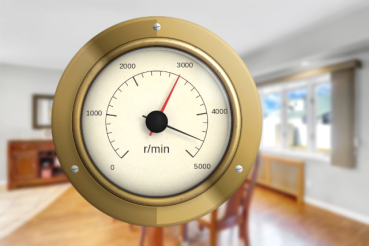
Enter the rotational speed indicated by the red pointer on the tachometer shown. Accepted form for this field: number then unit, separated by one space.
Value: 3000 rpm
